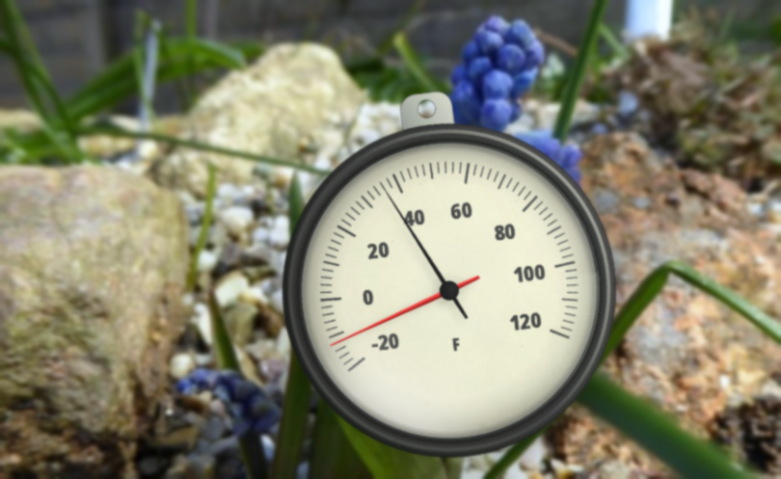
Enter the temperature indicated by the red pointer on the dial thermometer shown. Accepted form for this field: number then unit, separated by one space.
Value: -12 °F
